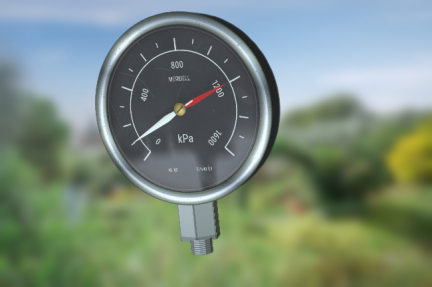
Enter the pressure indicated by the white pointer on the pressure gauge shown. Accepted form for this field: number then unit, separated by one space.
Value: 100 kPa
